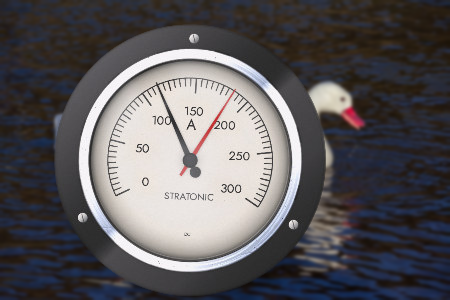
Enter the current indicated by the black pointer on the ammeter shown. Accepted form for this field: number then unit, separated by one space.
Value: 115 A
